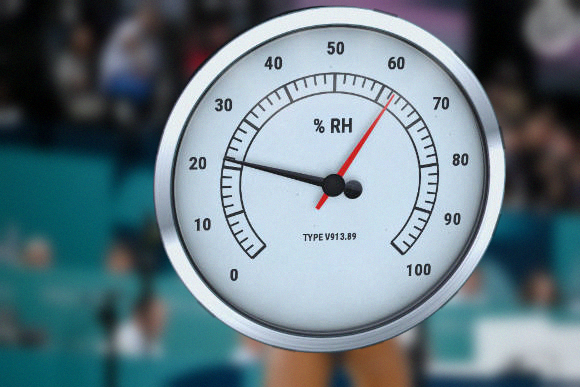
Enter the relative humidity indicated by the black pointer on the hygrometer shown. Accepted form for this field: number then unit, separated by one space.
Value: 22 %
